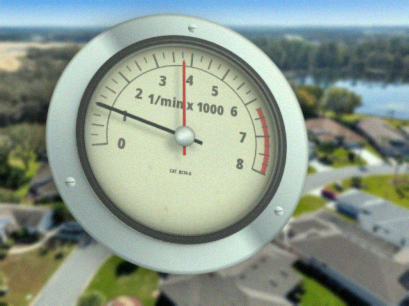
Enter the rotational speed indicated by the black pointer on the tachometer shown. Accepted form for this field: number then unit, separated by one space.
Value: 1000 rpm
